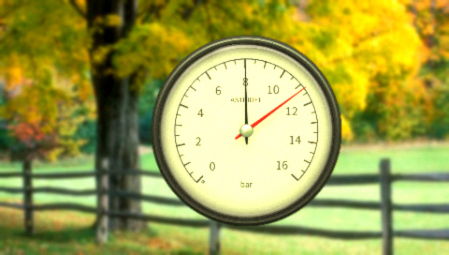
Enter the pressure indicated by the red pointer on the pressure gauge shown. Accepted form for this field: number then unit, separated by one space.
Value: 11.25 bar
